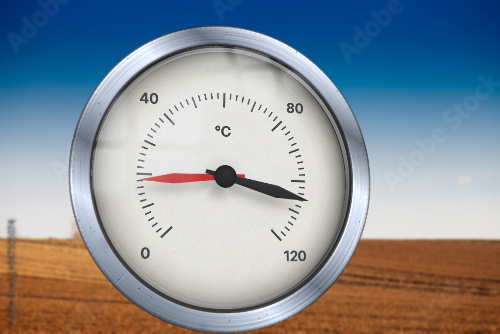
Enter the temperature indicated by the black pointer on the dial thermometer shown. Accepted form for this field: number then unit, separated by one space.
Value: 106 °C
